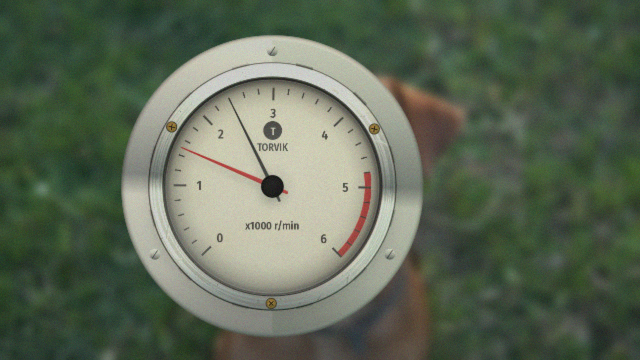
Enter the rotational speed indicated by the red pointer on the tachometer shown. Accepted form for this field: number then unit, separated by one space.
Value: 1500 rpm
